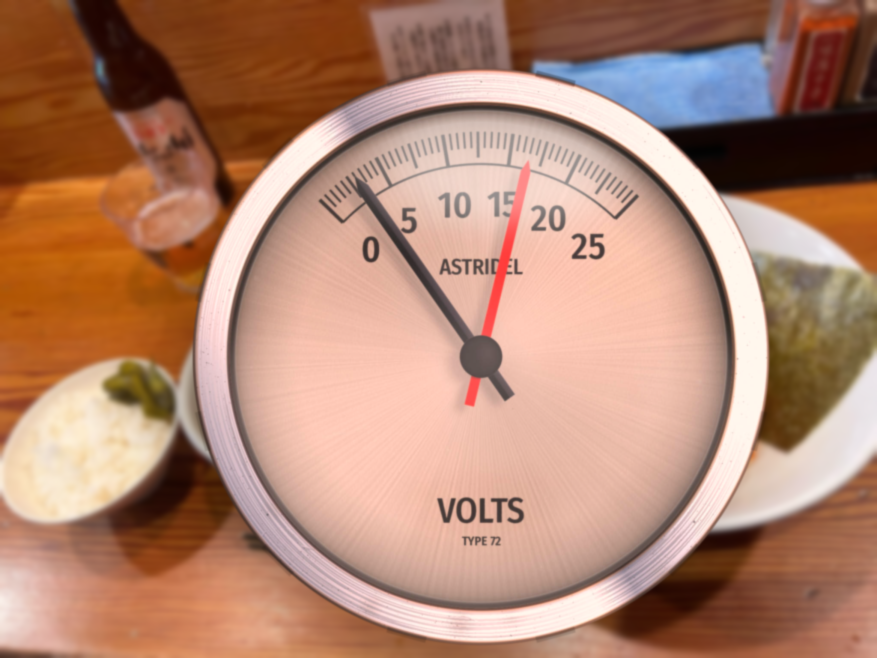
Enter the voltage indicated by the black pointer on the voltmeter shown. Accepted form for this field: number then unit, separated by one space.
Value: 3 V
